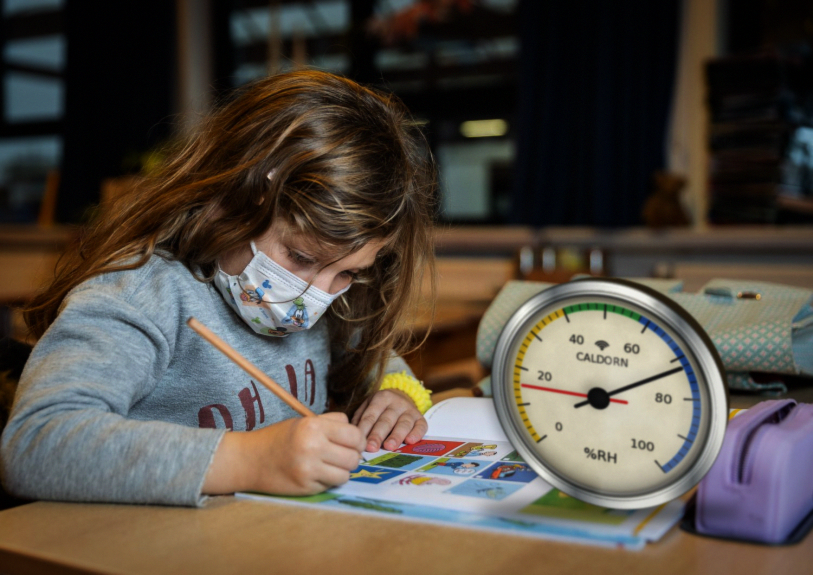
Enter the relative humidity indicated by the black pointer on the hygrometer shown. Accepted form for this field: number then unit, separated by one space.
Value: 72 %
